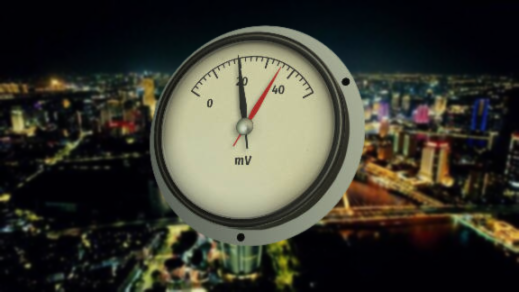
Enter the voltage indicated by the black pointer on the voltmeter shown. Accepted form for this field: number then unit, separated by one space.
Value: 20 mV
